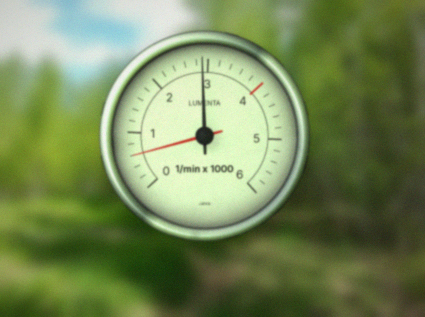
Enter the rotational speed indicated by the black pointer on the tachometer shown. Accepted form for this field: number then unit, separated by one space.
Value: 2900 rpm
